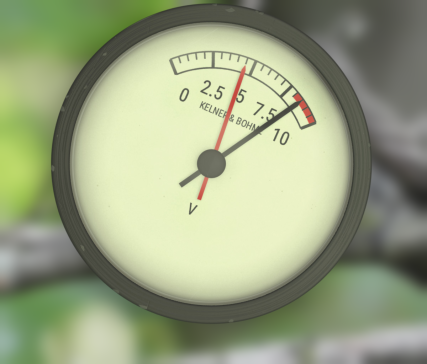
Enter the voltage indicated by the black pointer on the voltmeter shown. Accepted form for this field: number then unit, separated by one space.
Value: 8.5 V
